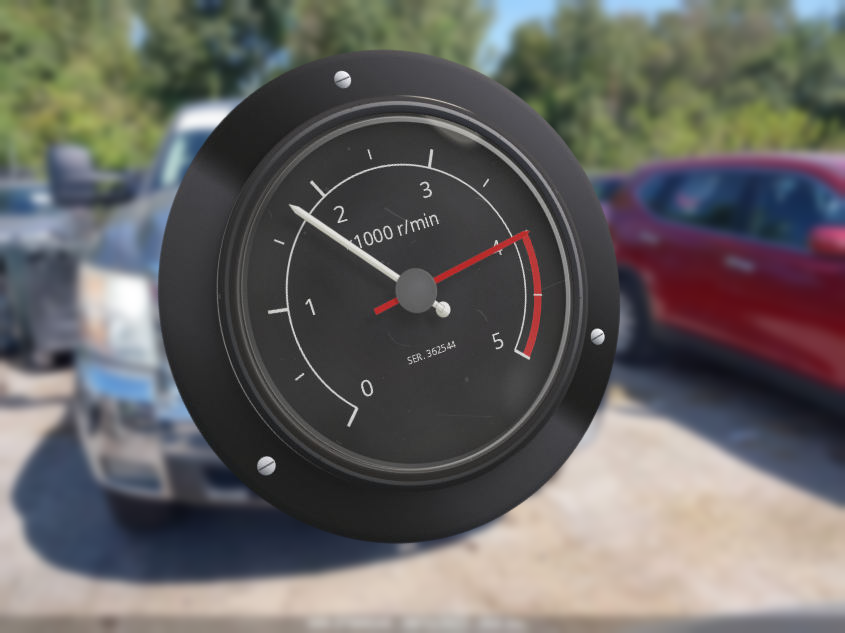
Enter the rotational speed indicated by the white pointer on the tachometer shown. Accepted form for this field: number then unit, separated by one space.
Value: 1750 rpm
